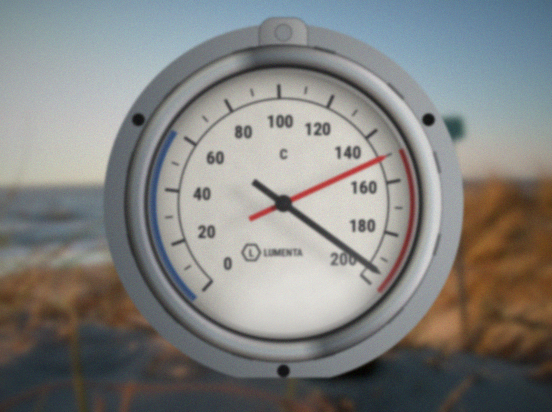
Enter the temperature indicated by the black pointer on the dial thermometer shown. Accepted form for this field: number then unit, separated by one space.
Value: 195 °C
